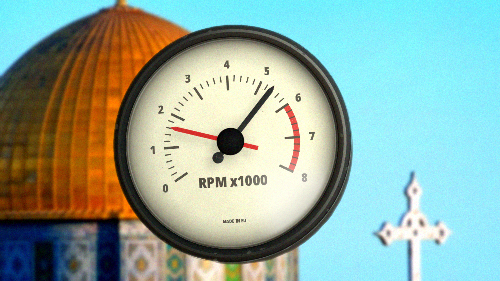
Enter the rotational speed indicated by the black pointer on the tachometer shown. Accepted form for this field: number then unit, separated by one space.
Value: 5400 rpm
